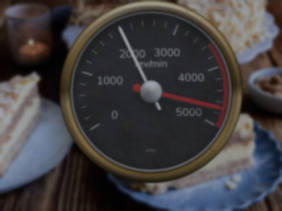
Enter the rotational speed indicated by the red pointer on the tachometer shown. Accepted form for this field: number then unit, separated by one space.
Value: 4700 rpm
